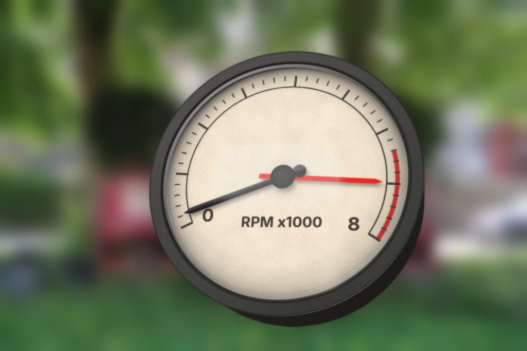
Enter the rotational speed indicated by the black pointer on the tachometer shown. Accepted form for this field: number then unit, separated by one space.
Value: 200 rpm
